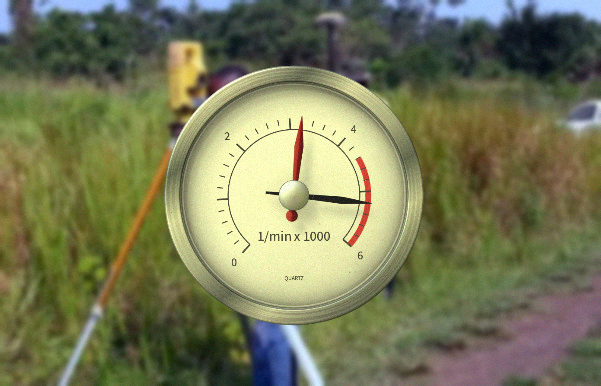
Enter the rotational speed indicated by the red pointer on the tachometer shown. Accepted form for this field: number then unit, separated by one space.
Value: 3200 rpm
